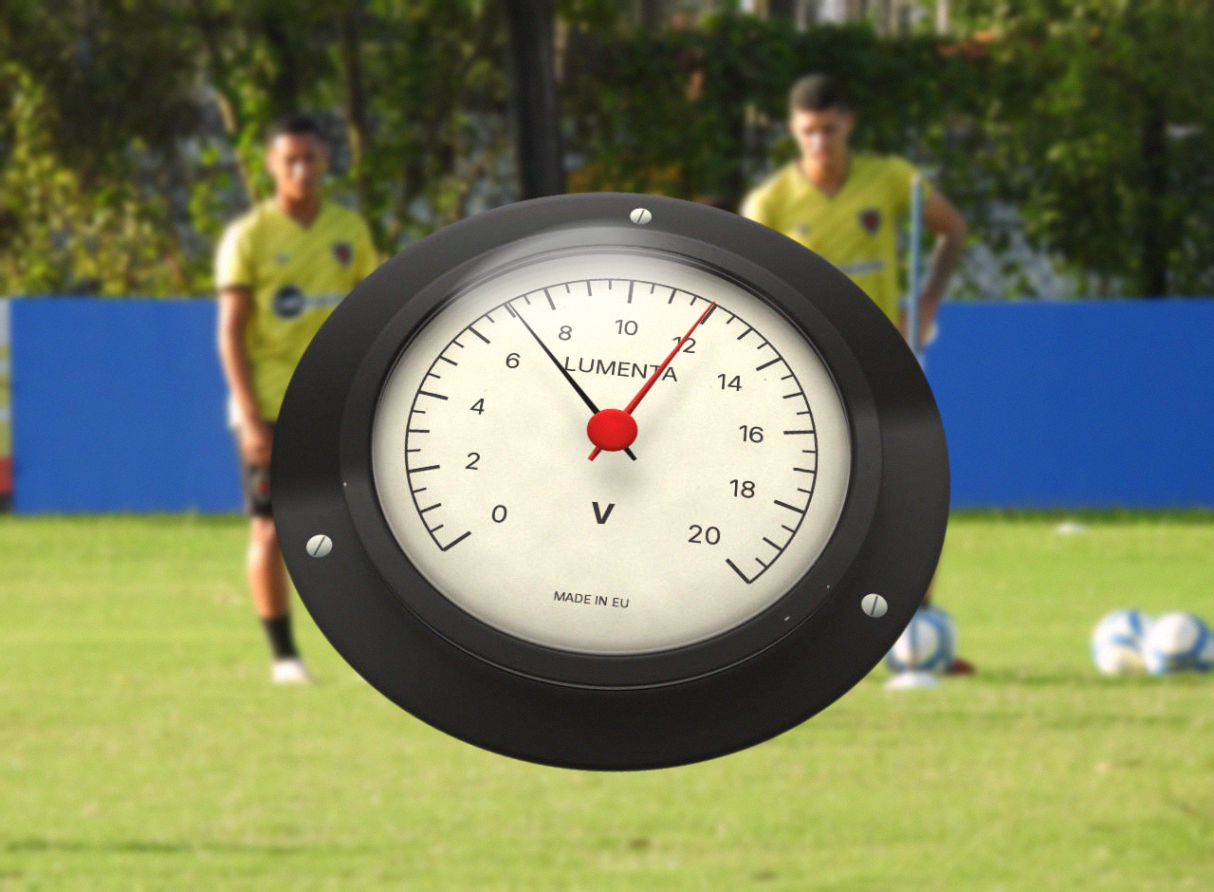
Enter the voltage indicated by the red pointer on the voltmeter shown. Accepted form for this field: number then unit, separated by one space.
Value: 12 V
